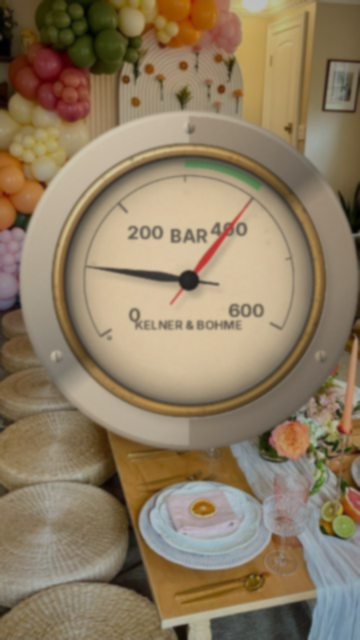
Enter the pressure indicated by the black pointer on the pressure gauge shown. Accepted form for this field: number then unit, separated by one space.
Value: 100 bar
